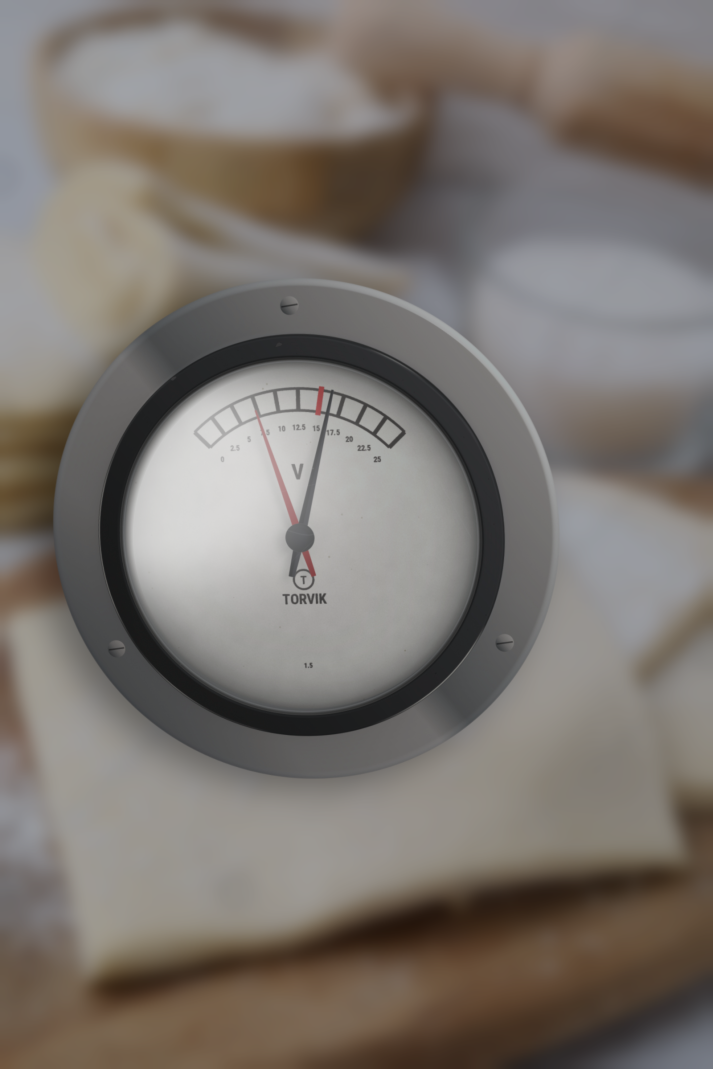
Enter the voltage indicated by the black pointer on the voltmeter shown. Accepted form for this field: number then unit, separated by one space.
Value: 16.25 V
